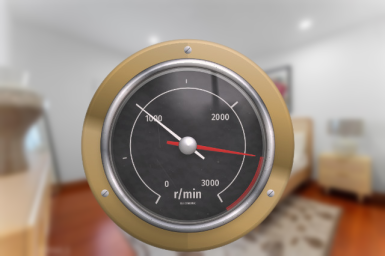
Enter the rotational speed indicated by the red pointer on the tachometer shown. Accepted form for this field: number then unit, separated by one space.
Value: 2500 rpm
